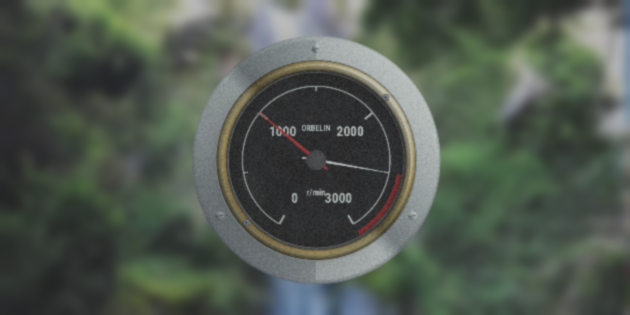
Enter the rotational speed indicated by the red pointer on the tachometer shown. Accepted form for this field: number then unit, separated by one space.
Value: 1000 rpm
